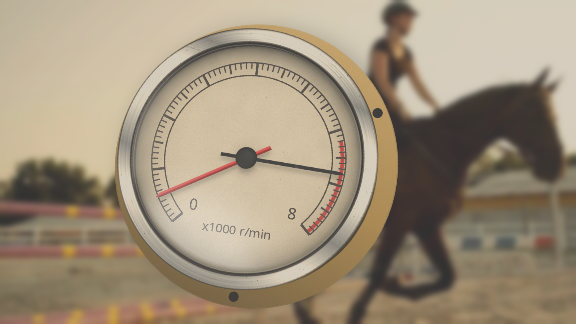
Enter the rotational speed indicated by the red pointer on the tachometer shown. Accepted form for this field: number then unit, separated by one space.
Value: 500 rpm
